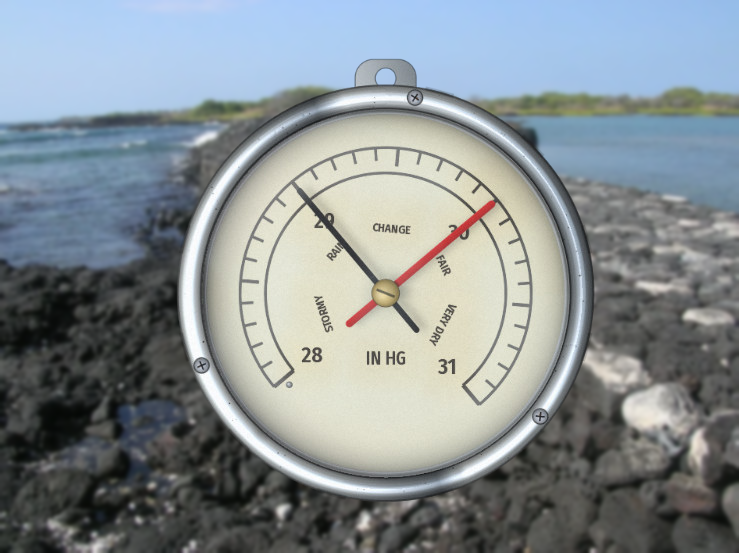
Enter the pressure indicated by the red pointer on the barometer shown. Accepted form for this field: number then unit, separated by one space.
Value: 30 inHg
